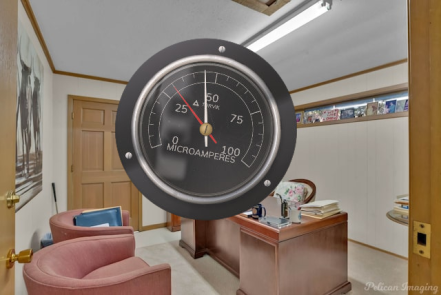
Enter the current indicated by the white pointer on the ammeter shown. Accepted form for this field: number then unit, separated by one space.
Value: 45 µA
